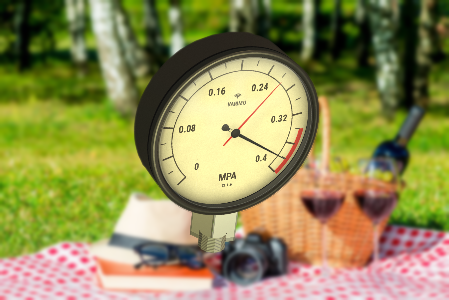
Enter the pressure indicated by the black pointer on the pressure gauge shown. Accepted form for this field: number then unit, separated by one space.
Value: 0.38 MPa
